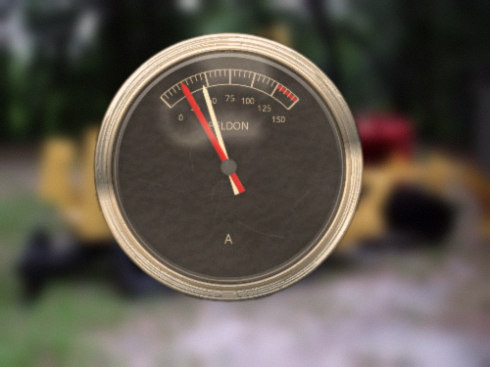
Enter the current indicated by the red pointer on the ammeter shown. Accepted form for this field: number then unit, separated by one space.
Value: 25 A
